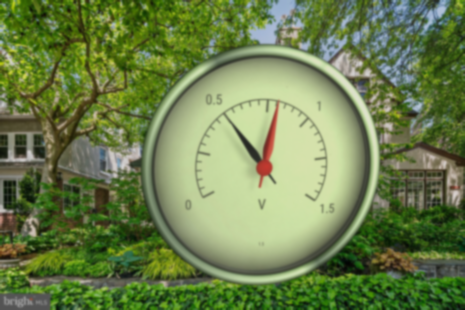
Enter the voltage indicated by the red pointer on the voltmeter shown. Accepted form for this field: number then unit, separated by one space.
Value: 0.8 V
